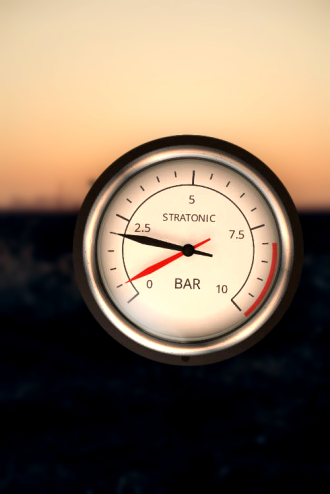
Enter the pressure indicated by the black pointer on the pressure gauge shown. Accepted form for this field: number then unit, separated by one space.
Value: 2 bar
